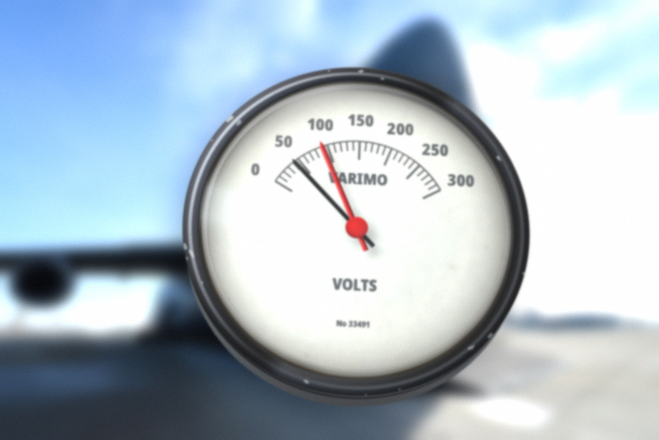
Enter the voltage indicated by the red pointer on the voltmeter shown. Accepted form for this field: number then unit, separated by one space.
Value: 90 V
